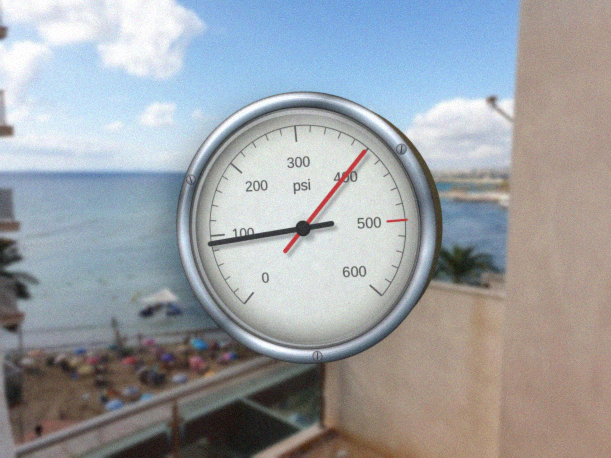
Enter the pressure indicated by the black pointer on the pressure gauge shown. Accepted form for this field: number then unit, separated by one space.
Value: 90 psi
